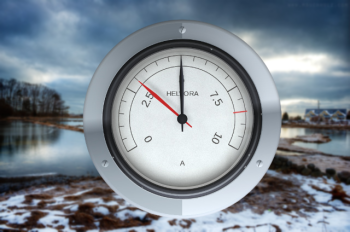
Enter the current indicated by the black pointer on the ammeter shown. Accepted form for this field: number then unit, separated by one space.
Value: 5 A
